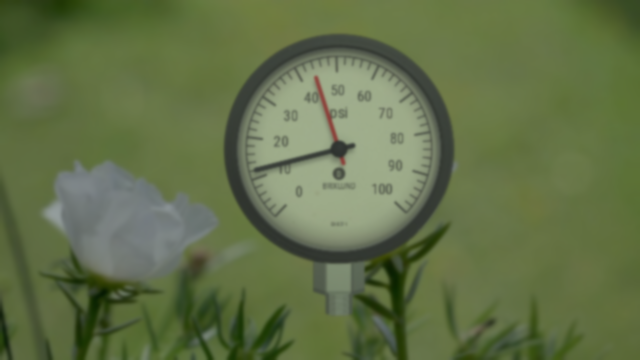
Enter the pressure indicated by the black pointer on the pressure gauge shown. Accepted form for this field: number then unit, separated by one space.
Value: 12 psi
